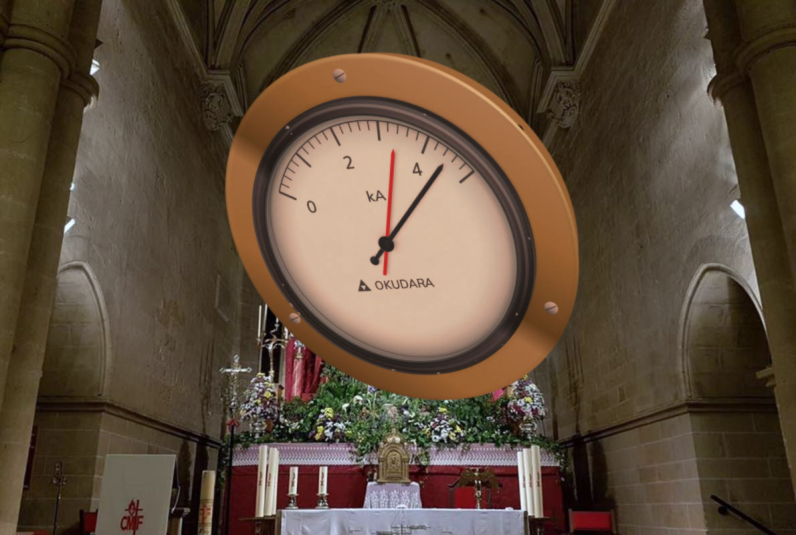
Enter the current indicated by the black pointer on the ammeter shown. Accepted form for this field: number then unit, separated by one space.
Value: 4.5 kA
